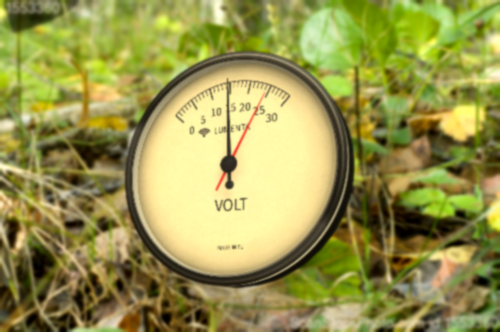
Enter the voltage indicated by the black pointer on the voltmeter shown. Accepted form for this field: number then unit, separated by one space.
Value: 15 V
